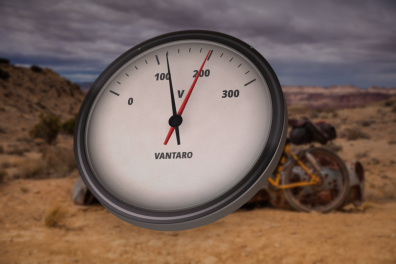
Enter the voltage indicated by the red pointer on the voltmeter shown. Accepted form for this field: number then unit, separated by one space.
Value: 200 V
